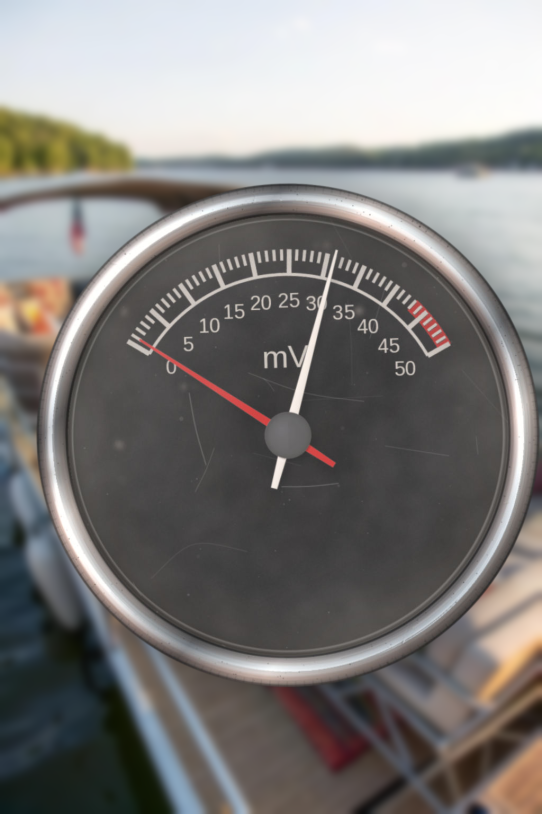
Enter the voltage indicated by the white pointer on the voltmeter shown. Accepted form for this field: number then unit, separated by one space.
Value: 31 mV
